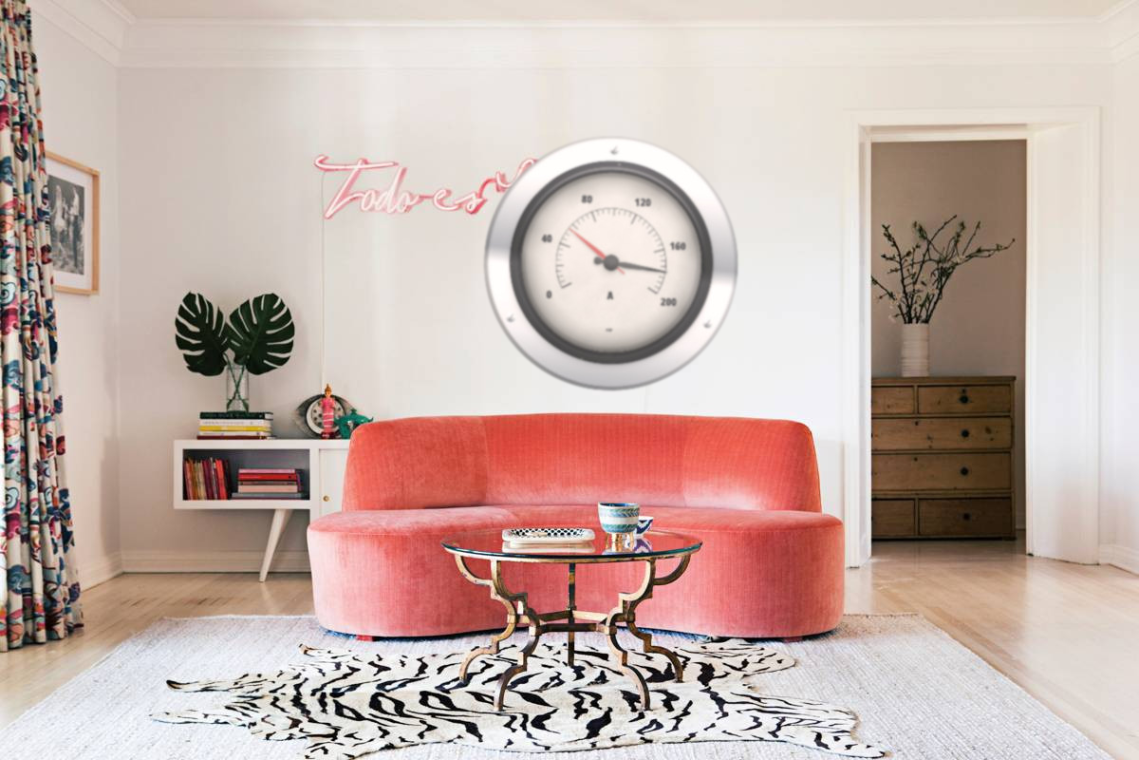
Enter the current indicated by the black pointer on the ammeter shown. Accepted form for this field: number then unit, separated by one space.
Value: 180 A
